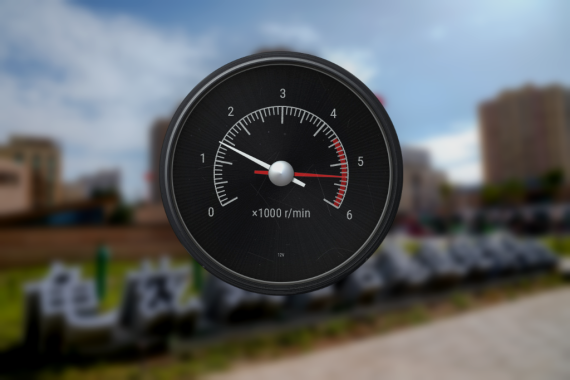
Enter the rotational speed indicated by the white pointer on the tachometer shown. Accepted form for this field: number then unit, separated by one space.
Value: 1400 rpm
